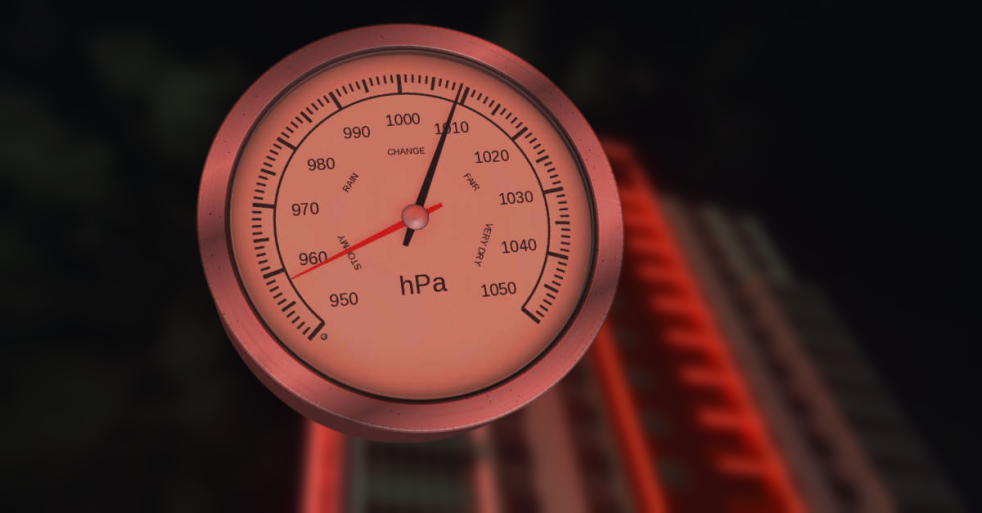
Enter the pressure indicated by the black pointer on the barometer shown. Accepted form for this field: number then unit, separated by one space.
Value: 1009 hPa
